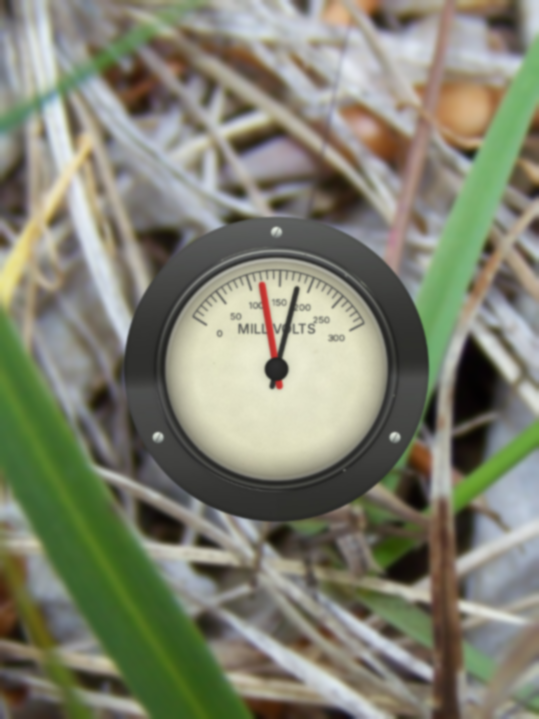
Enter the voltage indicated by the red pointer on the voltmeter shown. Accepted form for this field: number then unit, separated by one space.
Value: 120 mV
